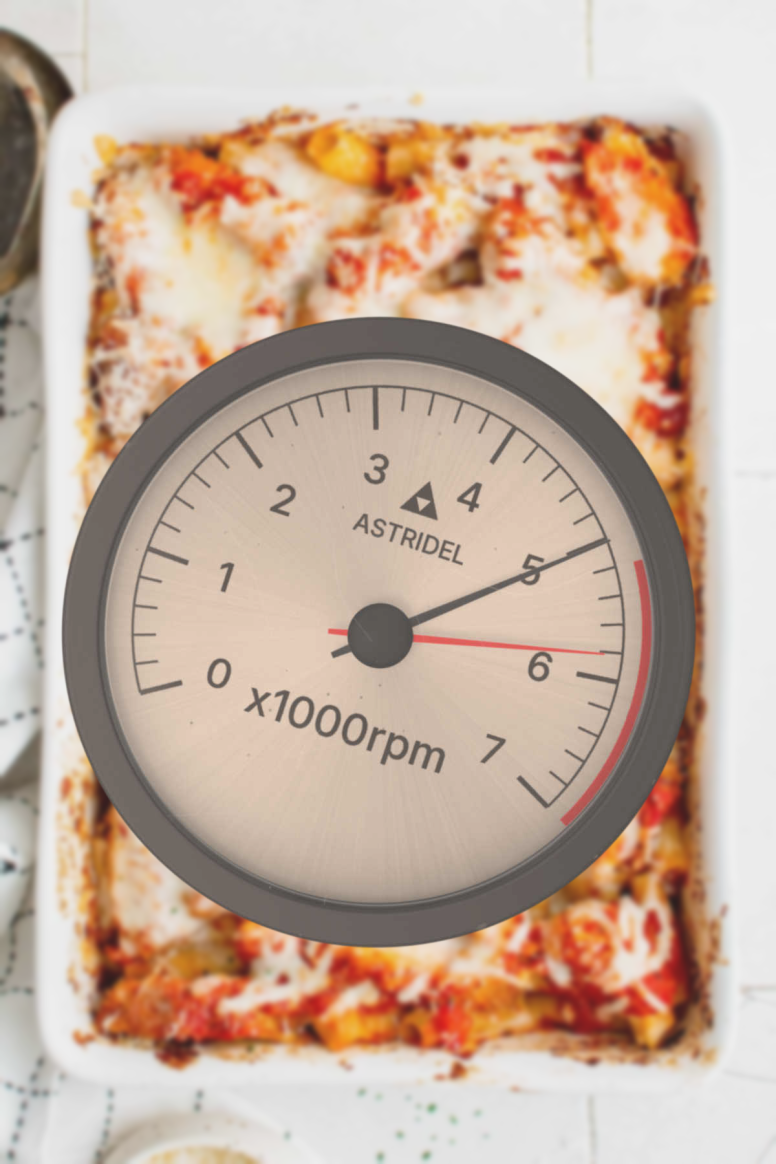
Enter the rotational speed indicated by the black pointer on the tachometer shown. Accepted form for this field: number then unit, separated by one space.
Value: 5000 rpm
